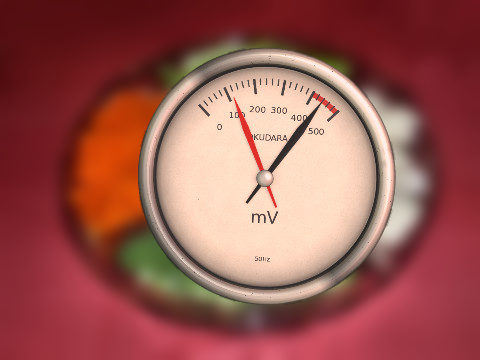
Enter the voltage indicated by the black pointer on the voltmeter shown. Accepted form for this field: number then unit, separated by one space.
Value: 440 mV
